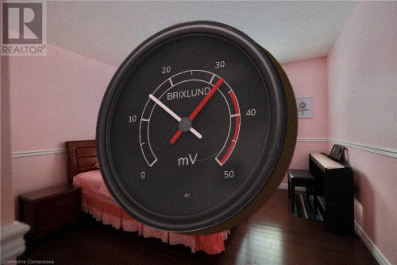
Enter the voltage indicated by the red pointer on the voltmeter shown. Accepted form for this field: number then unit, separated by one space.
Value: 32.5 mV
